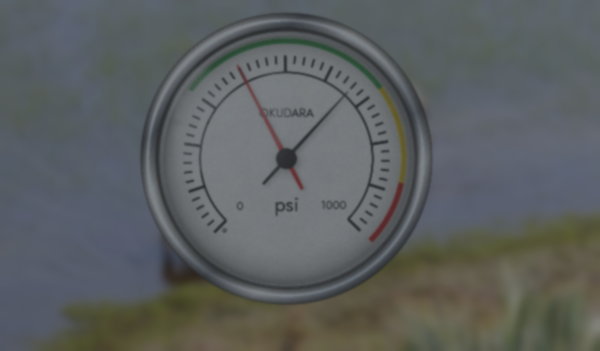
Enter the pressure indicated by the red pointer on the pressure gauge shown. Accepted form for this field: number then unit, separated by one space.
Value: 400 psi
